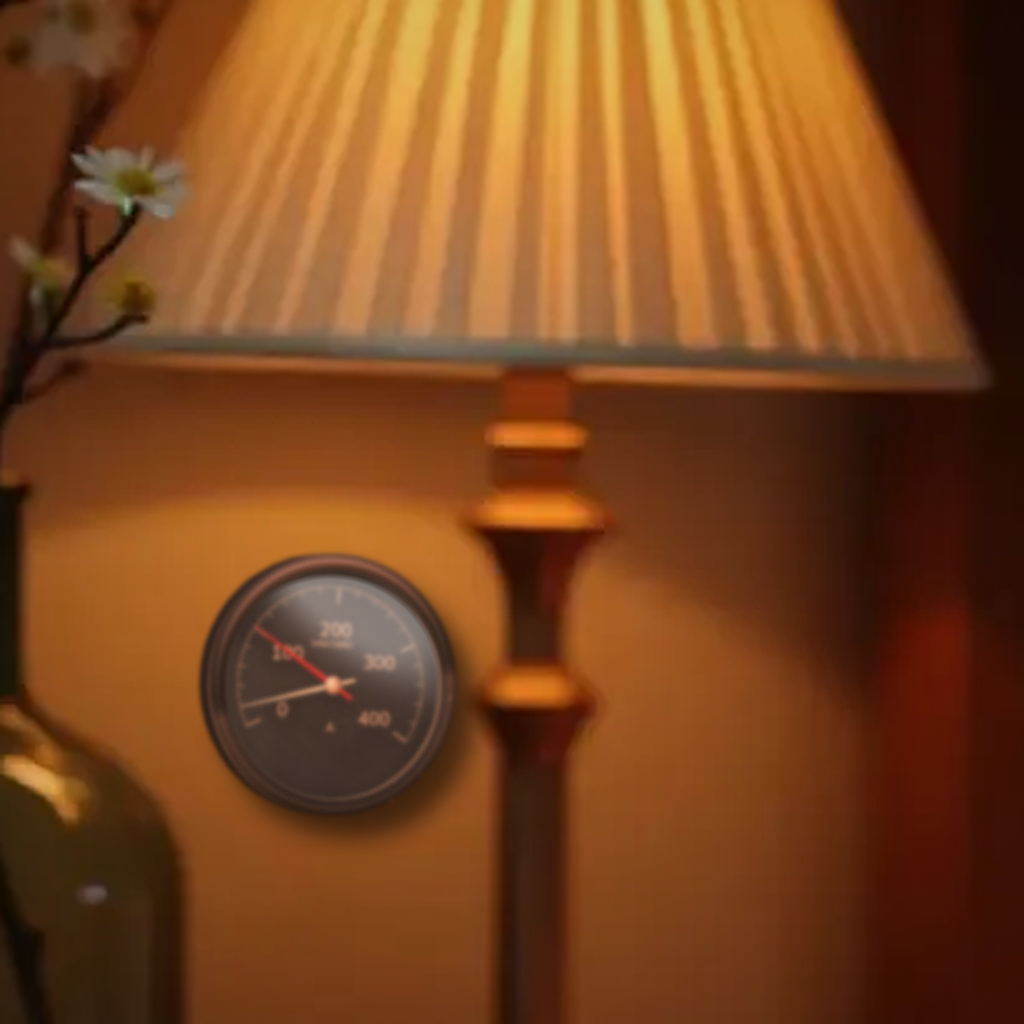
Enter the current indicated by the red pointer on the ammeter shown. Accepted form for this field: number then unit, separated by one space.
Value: 100 A
